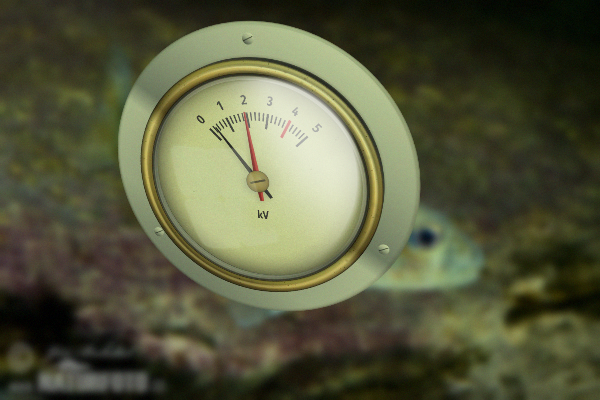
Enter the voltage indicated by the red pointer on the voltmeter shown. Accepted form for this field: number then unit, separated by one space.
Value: 2 kV
